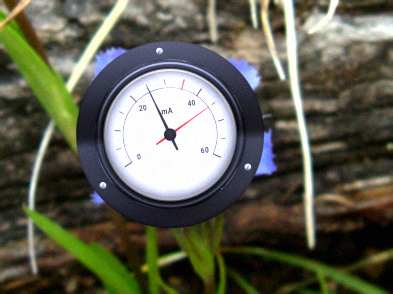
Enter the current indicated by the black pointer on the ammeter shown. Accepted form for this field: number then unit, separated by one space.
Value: 25 mA
